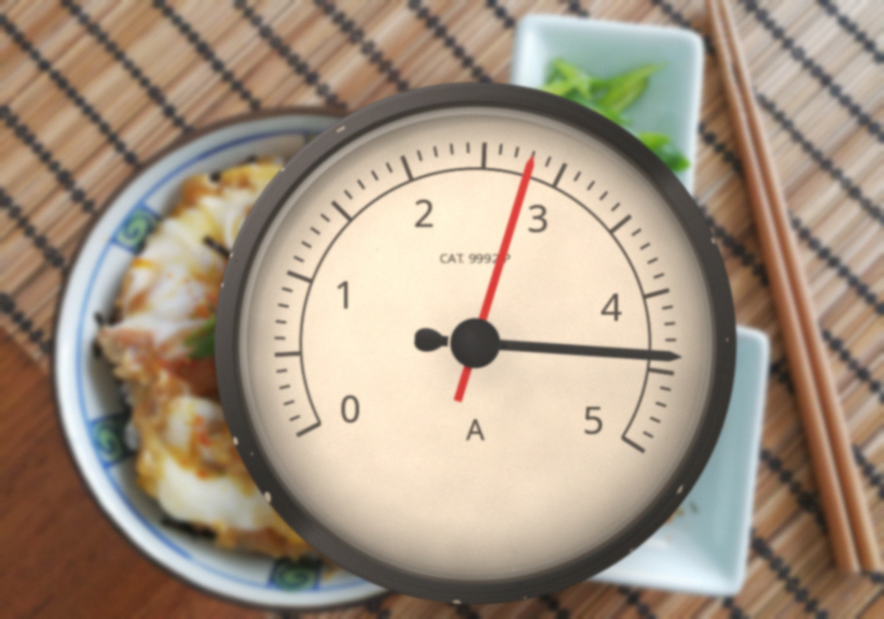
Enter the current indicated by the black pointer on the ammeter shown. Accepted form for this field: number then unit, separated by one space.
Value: 4.4 A
